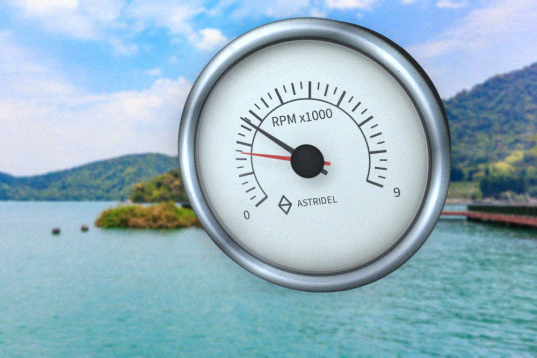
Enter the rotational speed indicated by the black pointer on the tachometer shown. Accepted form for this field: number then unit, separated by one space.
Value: 2750 rpm
